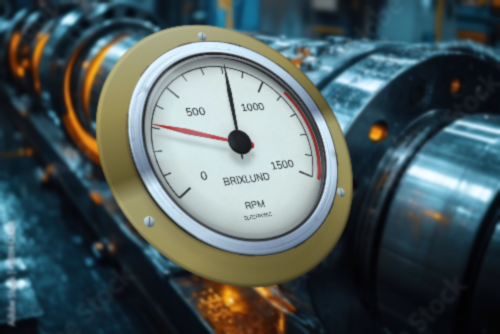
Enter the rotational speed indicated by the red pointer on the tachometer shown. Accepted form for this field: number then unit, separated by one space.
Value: 300 rpm
